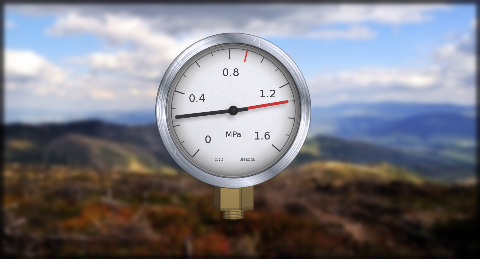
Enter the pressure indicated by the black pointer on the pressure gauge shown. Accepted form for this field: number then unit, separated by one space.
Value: 0.25 MPa
